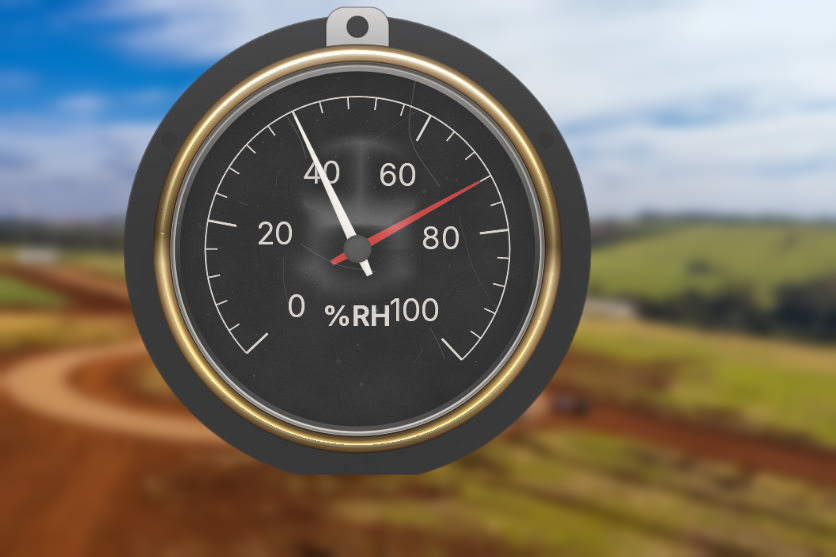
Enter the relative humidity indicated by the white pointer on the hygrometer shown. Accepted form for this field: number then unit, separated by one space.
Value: 40 %
